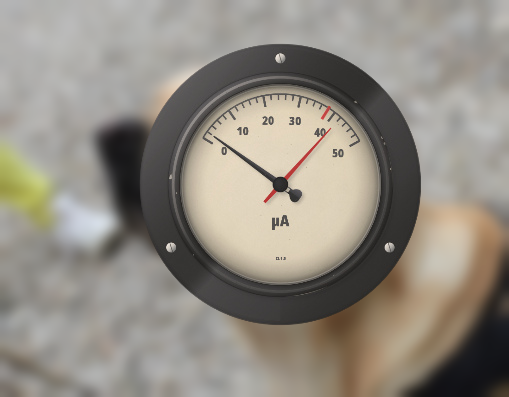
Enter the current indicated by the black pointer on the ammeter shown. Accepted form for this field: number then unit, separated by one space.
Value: 2 µA
